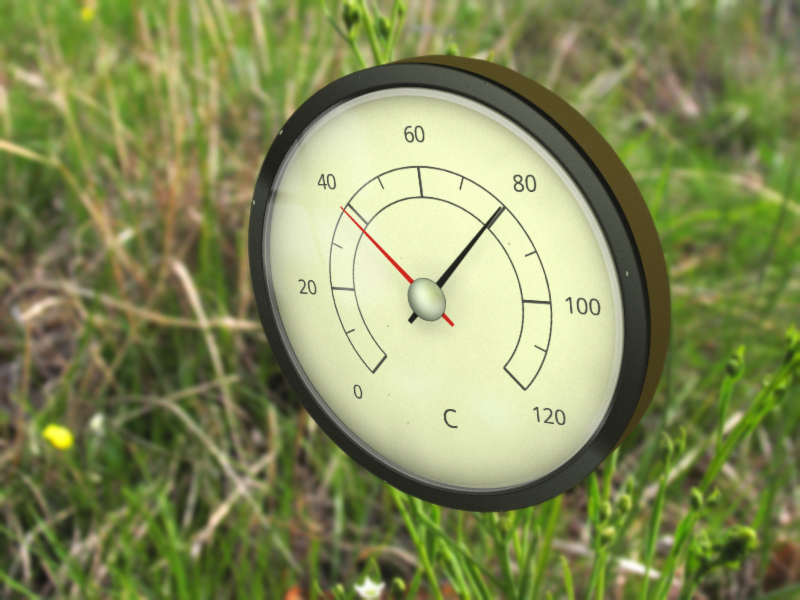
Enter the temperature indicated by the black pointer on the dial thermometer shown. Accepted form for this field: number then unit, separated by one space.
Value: 80 °C
